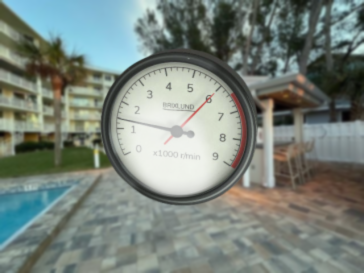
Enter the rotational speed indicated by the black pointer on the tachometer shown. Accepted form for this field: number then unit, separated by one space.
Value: 1400 rpm
